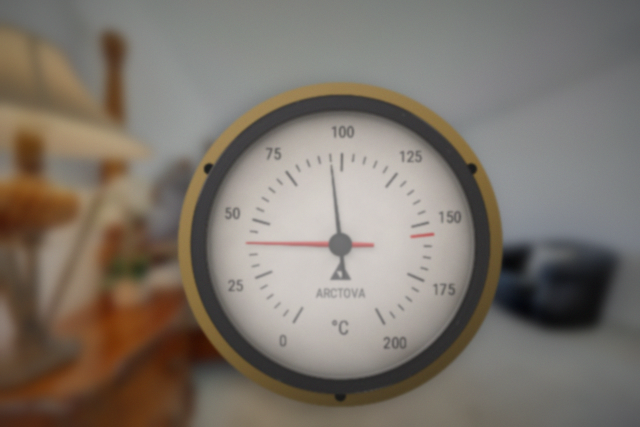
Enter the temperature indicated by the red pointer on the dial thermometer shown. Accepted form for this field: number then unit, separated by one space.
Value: 40 °C
